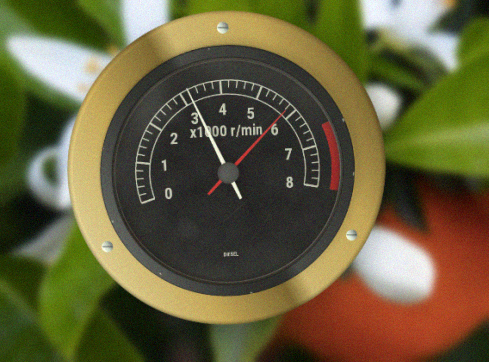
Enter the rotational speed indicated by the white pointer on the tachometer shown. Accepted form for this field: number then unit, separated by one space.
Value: 3200 rpm
